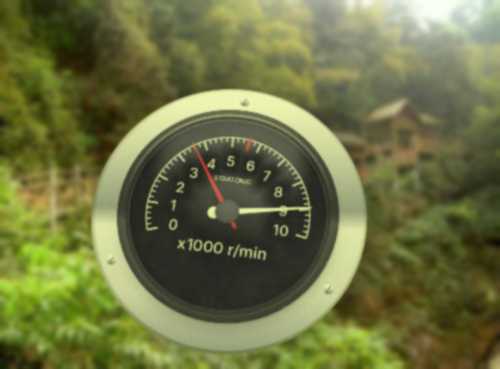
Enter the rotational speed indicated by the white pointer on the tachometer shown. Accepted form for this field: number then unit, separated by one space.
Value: 9000 rpm
